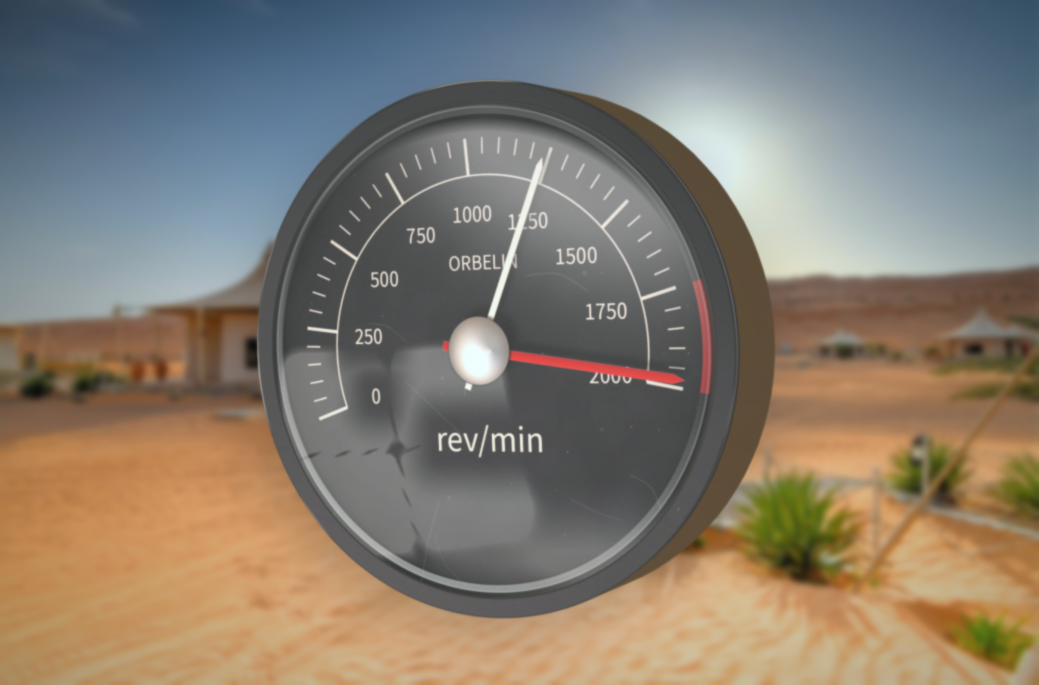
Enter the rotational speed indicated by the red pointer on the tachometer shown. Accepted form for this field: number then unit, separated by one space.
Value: 1975 rpm
